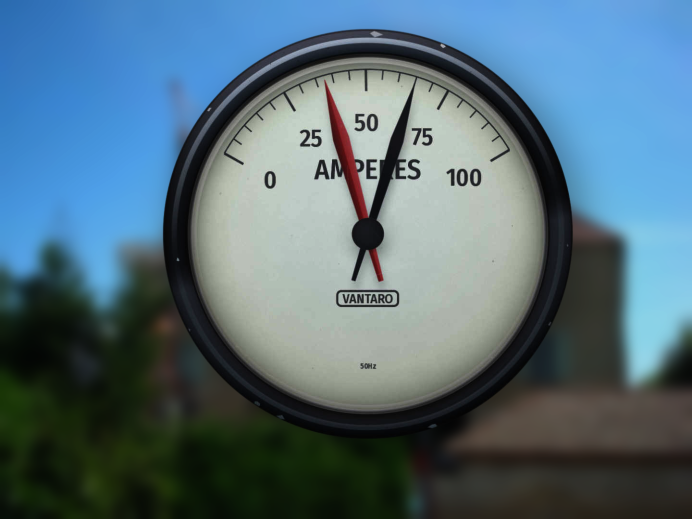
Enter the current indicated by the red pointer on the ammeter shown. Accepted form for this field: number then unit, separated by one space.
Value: 37.5 A
